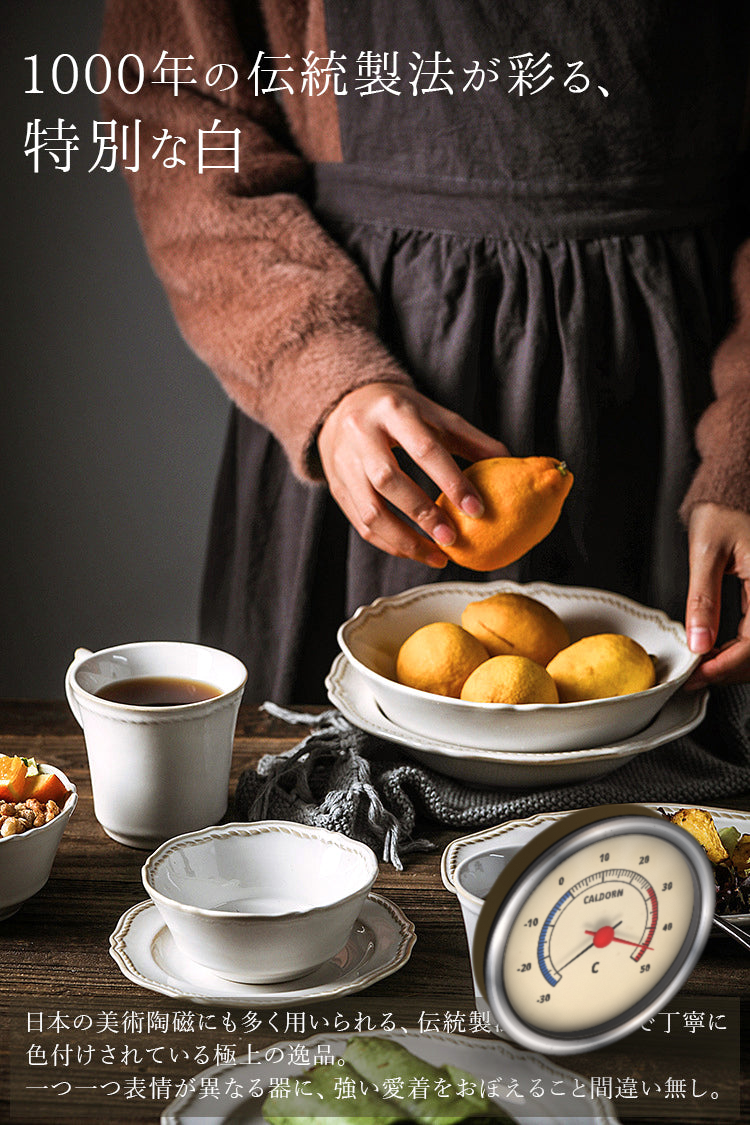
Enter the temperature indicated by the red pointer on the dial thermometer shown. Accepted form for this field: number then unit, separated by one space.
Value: 45 °C
